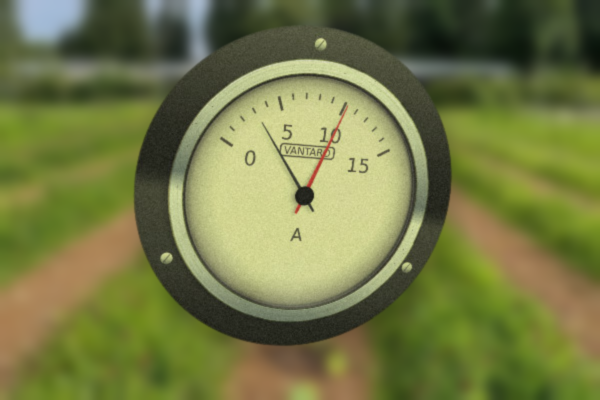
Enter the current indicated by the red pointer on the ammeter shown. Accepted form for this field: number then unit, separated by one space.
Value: 10 A
